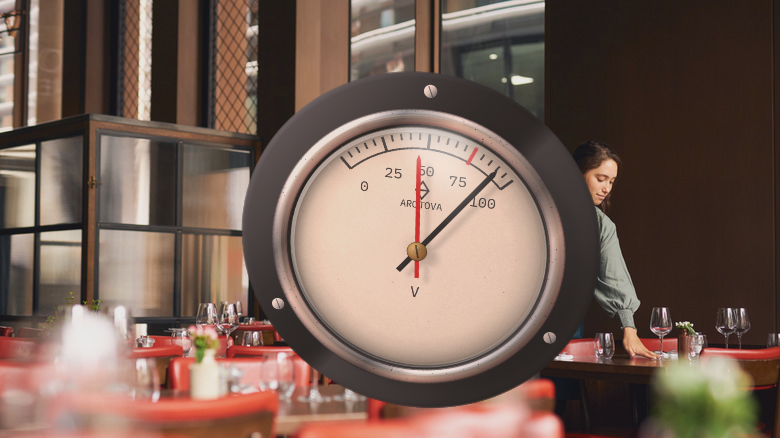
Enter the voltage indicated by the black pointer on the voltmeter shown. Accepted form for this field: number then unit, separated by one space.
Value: 90 V
